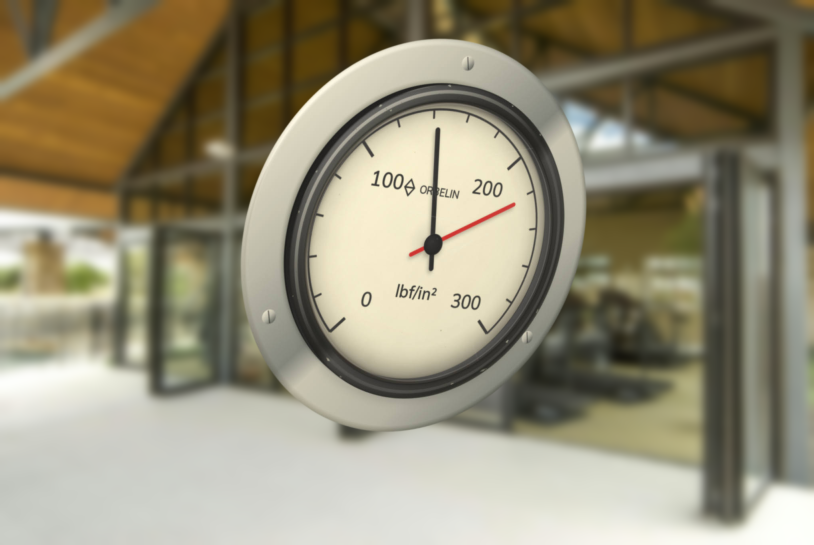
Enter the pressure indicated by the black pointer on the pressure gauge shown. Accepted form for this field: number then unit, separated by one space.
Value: 140 psi
